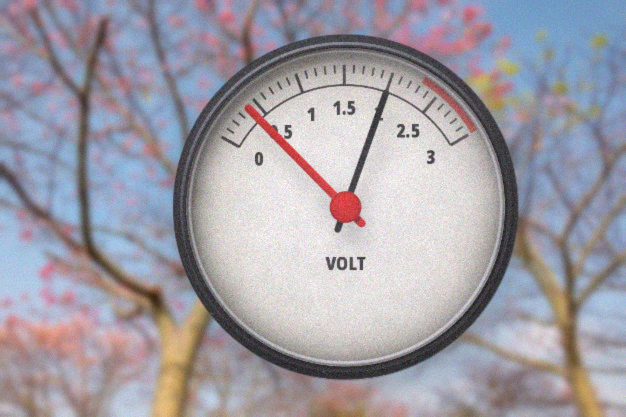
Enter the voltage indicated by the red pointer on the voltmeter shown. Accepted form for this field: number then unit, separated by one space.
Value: 0.4 V
